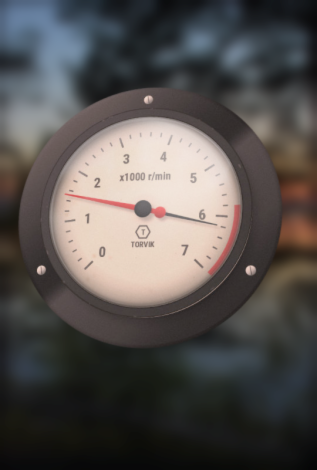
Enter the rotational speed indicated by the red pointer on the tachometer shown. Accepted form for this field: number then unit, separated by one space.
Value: 1500 rpm
